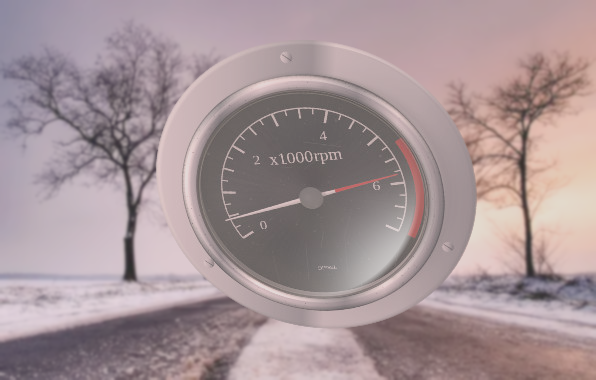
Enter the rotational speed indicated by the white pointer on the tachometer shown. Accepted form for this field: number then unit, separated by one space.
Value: 500 rpm
